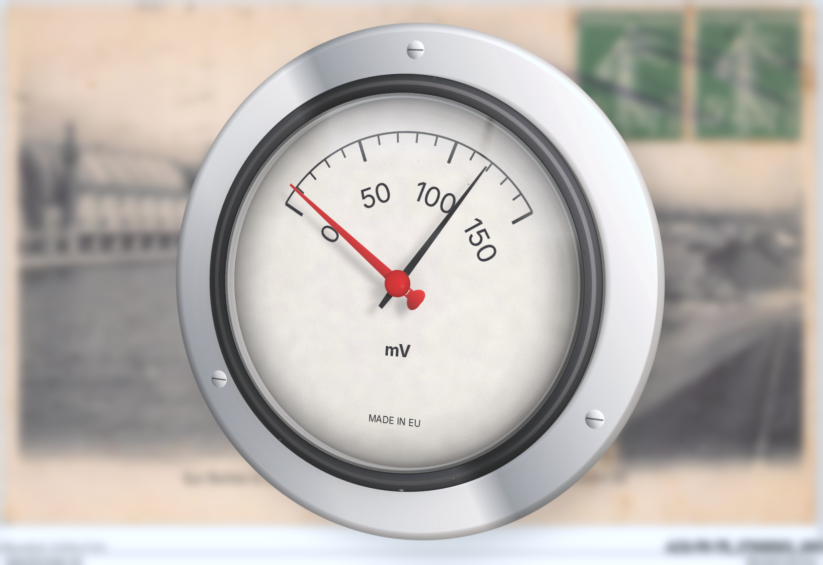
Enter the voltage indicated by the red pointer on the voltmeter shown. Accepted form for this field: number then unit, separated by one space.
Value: 10 mV
